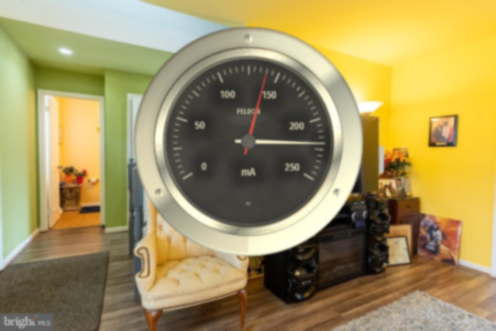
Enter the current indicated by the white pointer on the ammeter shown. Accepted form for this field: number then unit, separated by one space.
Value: 220 mA
